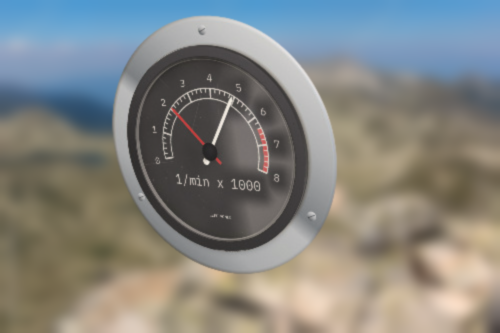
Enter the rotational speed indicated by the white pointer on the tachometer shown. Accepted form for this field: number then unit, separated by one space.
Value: 5000 rpm
